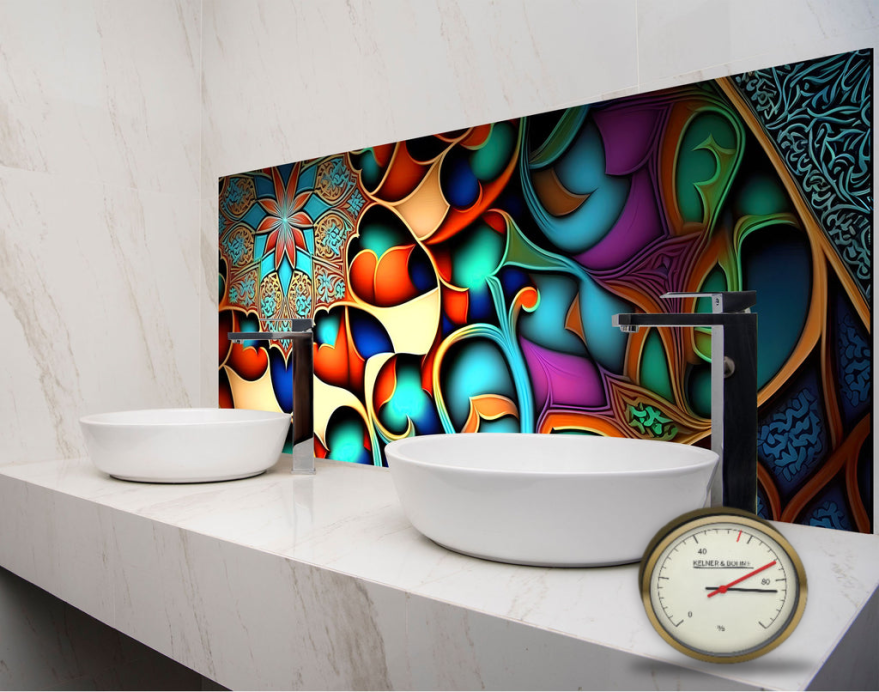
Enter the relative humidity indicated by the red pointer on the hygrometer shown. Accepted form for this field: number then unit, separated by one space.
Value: 72 %
